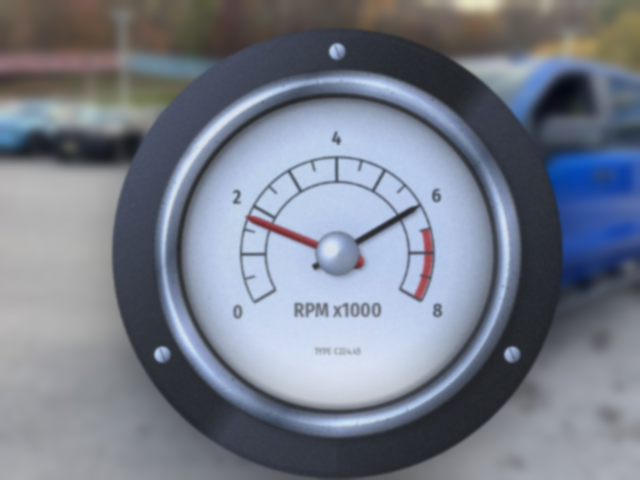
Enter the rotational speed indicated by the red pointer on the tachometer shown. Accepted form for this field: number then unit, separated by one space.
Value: 1750 rpm
